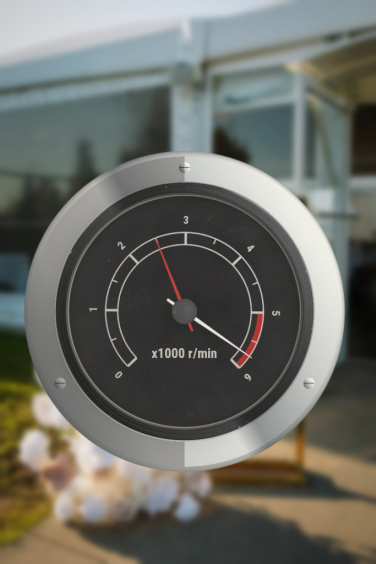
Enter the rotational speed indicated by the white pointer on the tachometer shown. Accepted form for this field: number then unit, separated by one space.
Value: 5750 rpm
